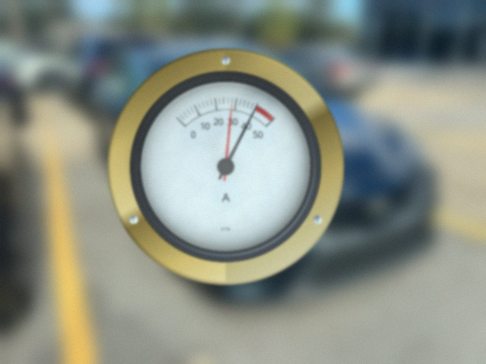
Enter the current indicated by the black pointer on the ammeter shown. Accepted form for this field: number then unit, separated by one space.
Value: 40 A
